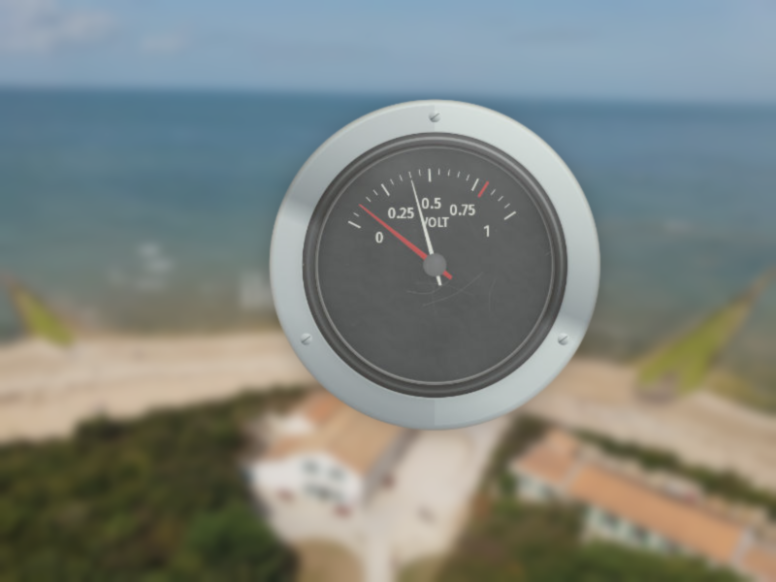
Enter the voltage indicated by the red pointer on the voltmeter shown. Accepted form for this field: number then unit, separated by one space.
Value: 0.1 V
